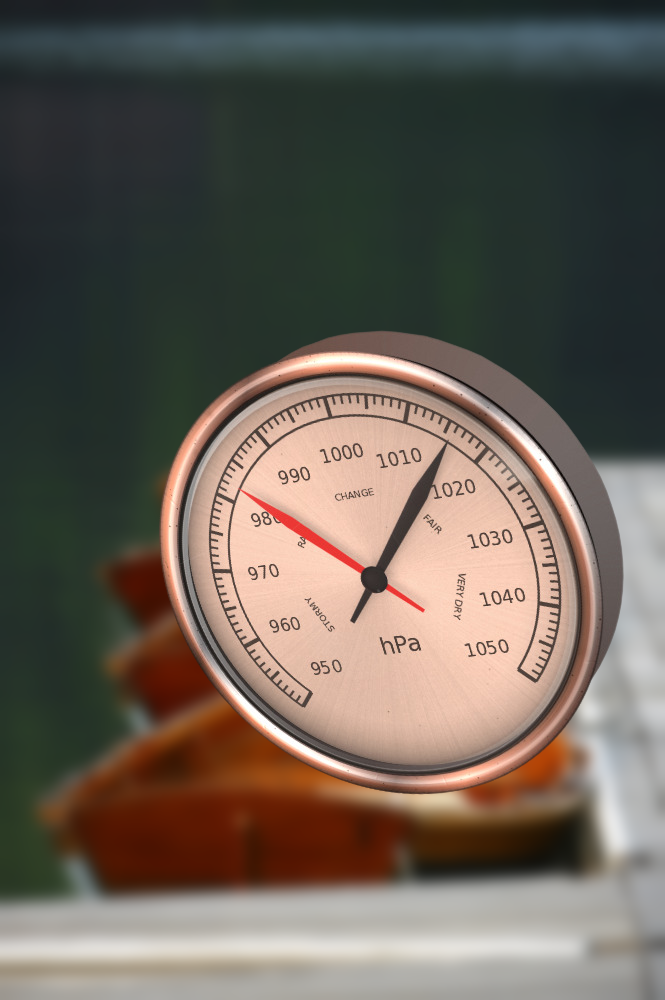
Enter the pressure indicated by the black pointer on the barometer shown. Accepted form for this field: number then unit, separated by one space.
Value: 1016 hPa
